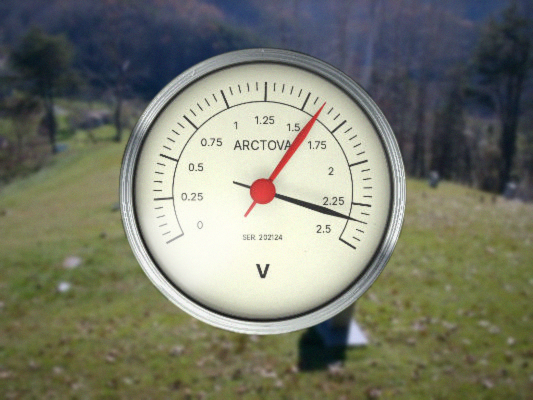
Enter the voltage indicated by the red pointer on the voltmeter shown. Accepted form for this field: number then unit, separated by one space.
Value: 1.6 V
